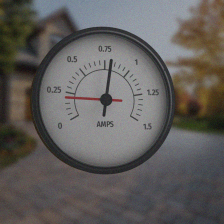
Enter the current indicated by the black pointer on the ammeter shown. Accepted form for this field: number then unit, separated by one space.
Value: 0.8 A
